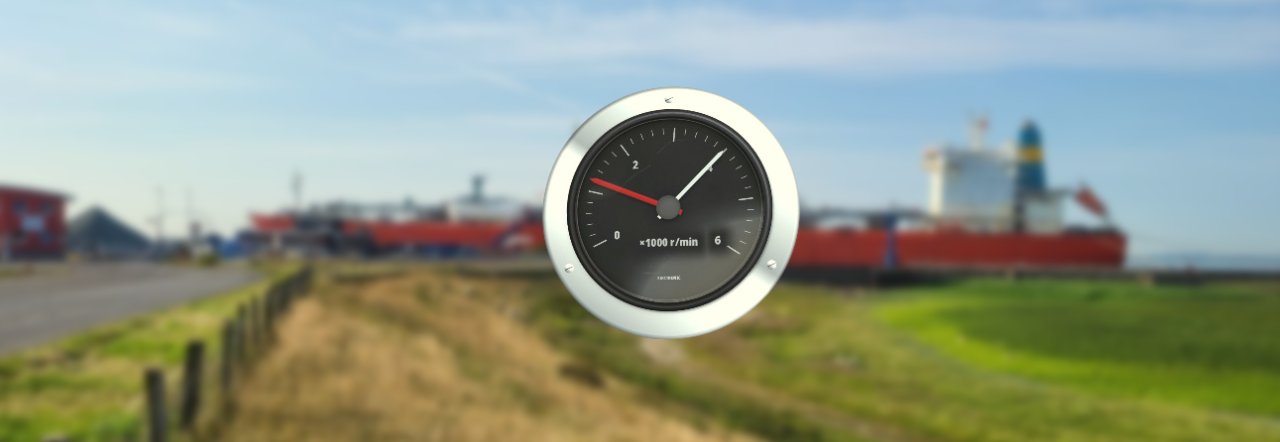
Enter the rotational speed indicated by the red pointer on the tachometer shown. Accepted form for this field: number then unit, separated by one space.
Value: 1200 rpm
